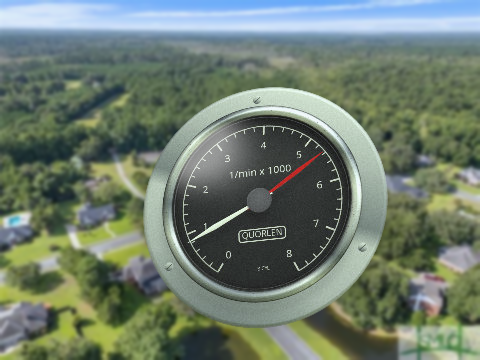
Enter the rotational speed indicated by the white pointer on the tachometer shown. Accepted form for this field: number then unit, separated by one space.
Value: 800 rpm
